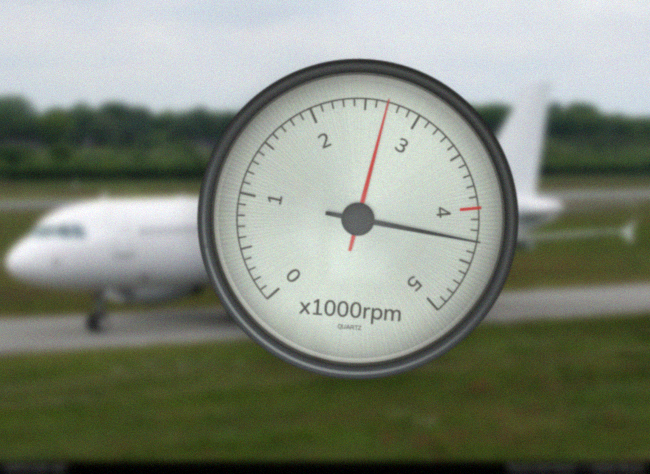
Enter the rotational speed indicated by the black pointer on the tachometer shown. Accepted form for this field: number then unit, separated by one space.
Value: 4300 rpm
